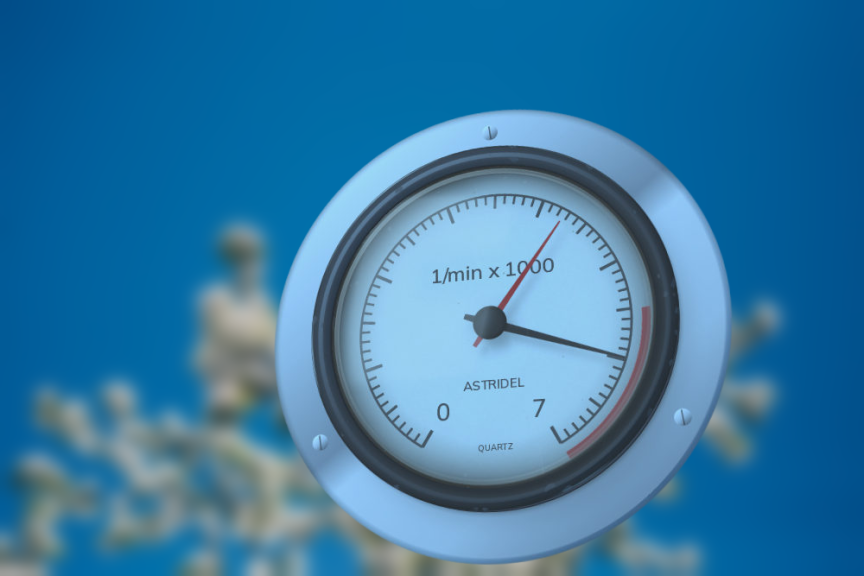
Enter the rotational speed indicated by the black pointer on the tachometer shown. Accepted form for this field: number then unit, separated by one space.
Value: 6000 rpm
